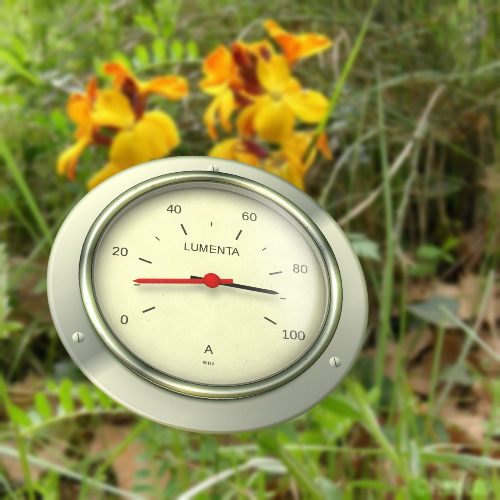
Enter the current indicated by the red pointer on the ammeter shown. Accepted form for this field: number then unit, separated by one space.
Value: 10 A
